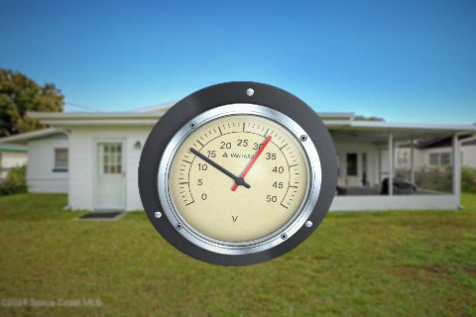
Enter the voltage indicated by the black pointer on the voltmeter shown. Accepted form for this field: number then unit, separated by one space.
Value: 13 V
